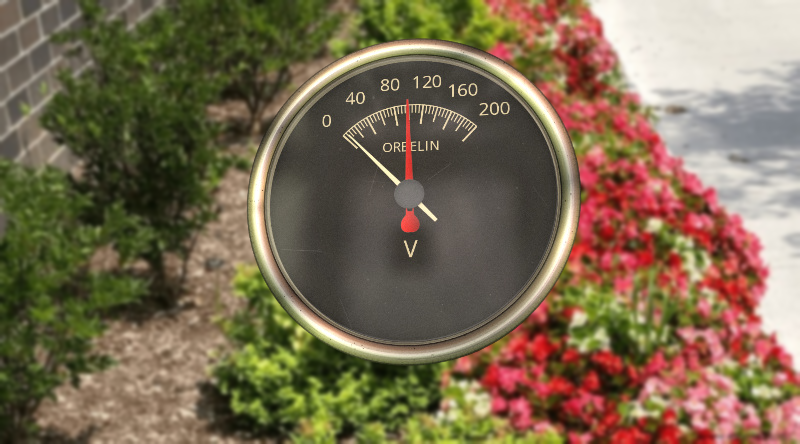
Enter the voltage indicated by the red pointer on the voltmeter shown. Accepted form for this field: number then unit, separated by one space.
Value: 100 V
